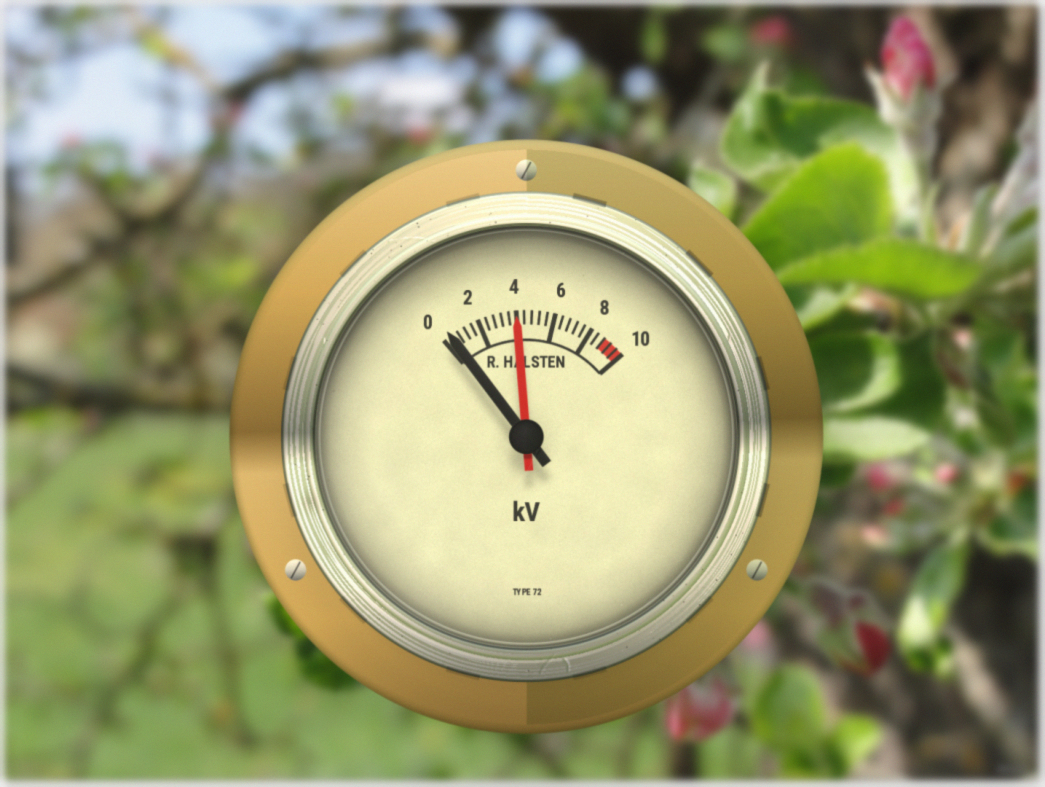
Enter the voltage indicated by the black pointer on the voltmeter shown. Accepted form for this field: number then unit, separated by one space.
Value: 0.4 kV
